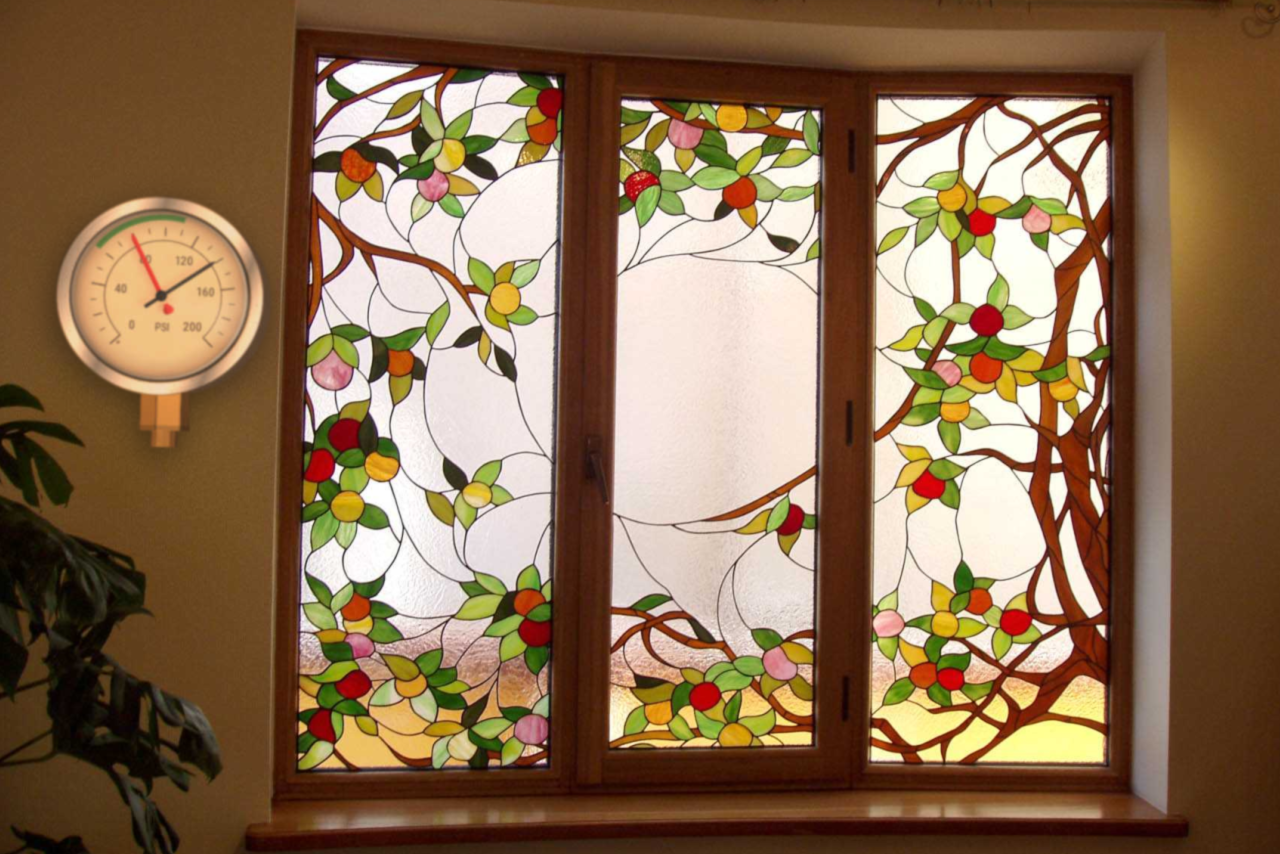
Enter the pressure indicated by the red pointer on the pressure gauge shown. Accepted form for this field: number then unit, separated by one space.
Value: 80 psi
